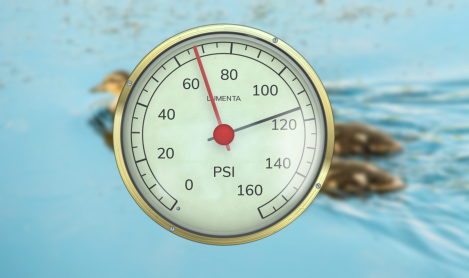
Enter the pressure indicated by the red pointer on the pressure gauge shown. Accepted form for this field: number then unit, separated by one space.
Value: 67.5 psi
